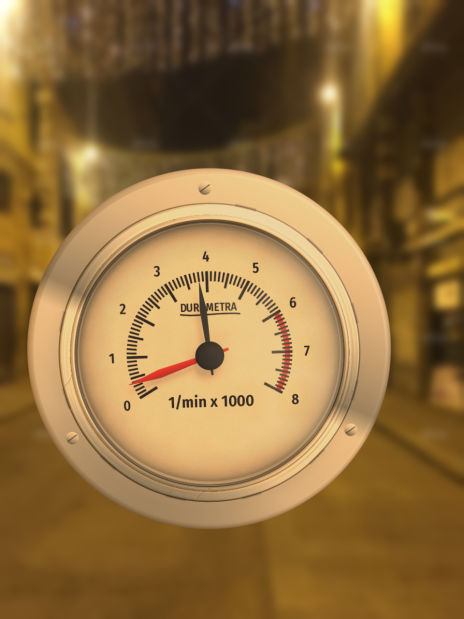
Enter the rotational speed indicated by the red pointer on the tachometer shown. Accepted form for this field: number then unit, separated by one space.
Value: 400 rpm
